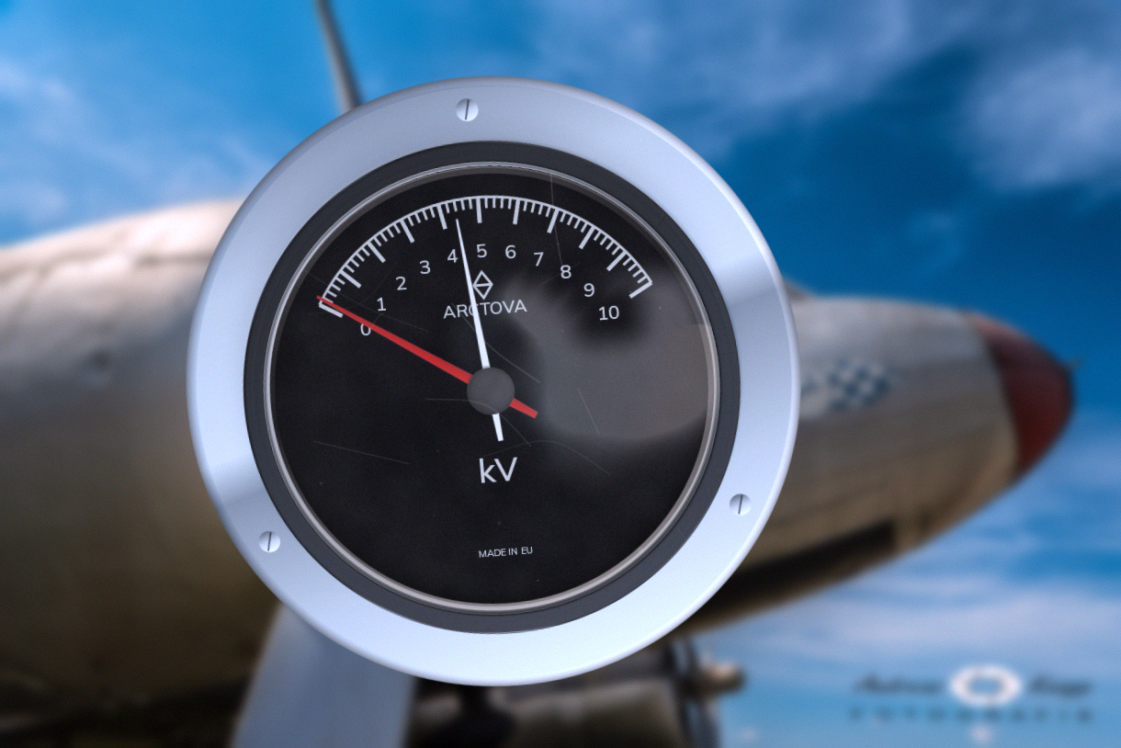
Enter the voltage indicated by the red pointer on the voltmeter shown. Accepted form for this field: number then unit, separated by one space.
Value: 0.2 kV
